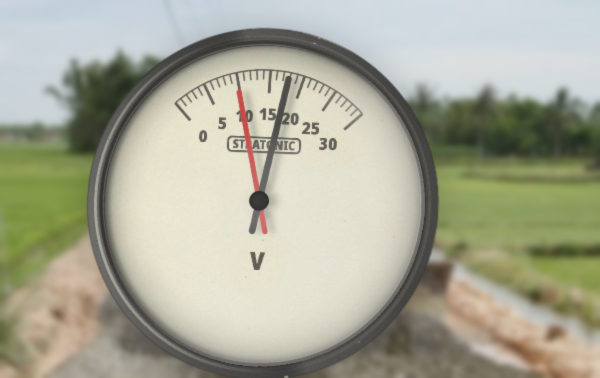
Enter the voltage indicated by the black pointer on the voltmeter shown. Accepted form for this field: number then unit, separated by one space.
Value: 18 V
